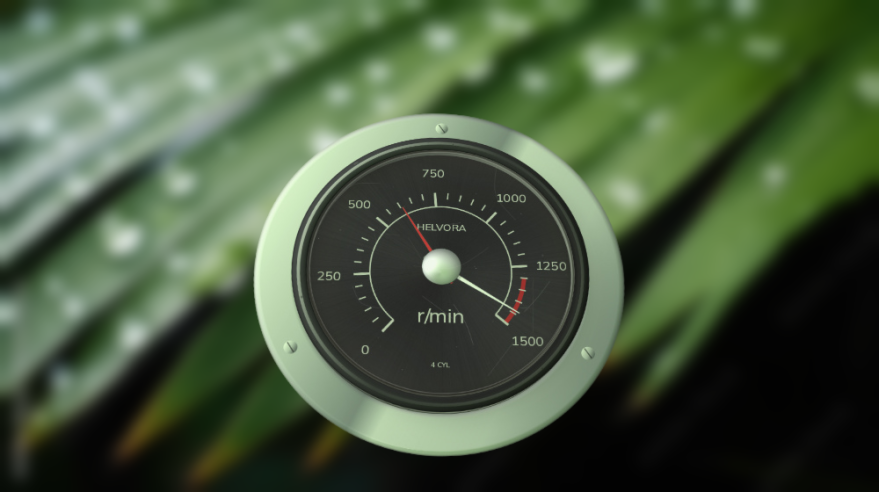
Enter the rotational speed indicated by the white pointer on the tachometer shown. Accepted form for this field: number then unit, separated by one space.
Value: 1450 rpm
